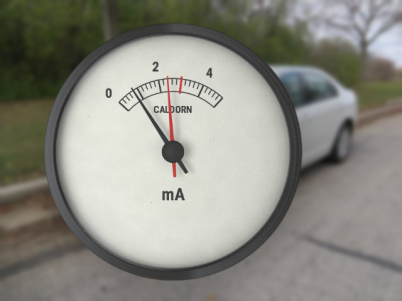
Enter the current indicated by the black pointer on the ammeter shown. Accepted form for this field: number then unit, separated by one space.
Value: 0.8 mA
